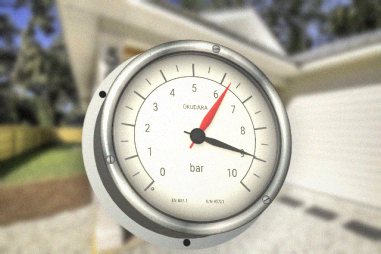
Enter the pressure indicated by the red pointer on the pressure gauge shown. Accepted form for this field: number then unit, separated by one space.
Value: 6.25 bar
